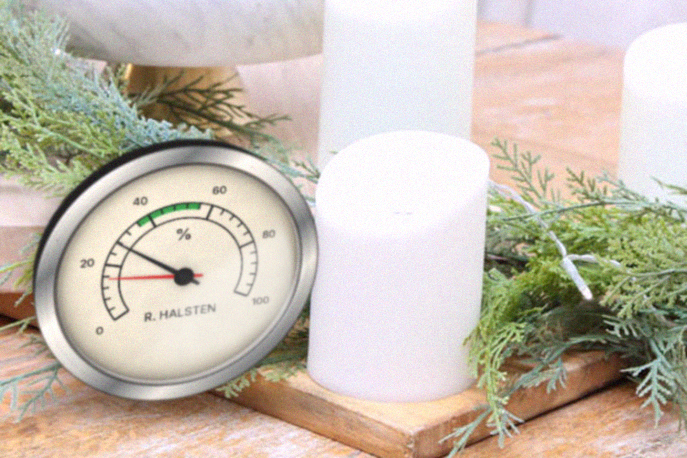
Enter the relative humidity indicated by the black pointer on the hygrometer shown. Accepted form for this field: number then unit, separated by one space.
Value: 28 %
